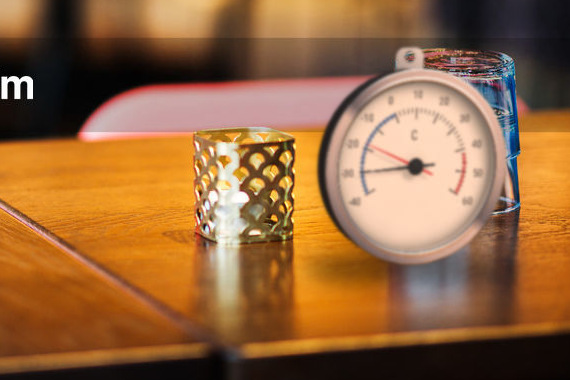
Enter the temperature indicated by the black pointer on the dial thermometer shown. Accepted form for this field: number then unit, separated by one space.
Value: -30 °C
